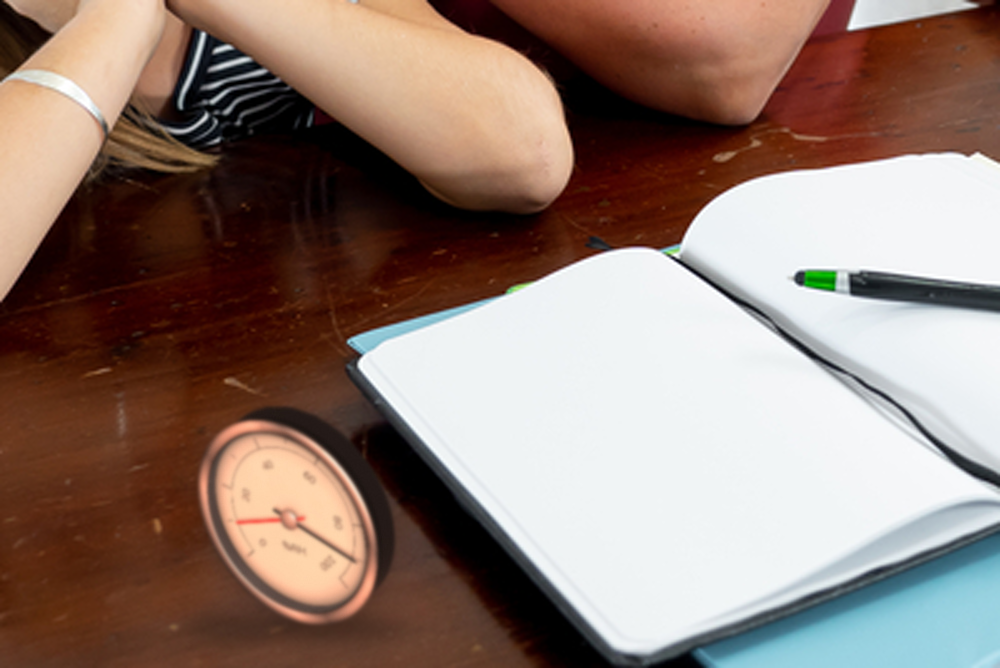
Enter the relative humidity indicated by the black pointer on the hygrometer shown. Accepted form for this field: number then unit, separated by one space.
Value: 90 %
